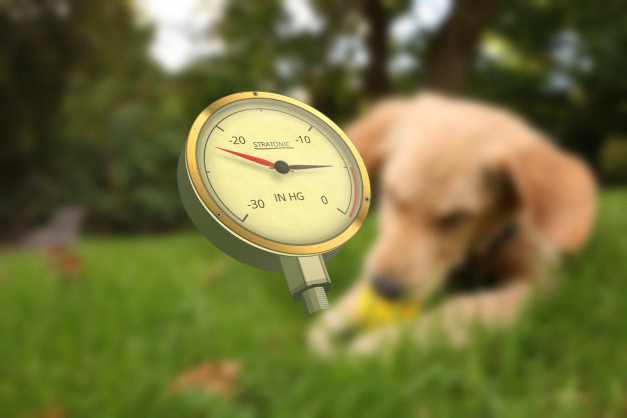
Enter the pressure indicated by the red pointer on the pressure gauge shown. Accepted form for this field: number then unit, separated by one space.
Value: -22.5 inHg
